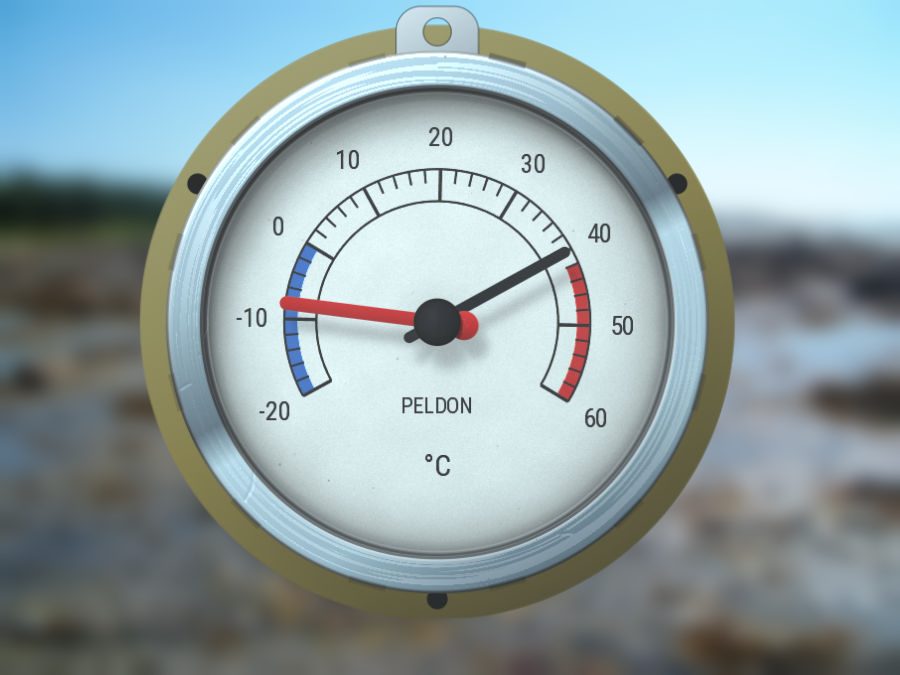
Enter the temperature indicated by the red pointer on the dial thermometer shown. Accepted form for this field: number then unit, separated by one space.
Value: -8 °C
